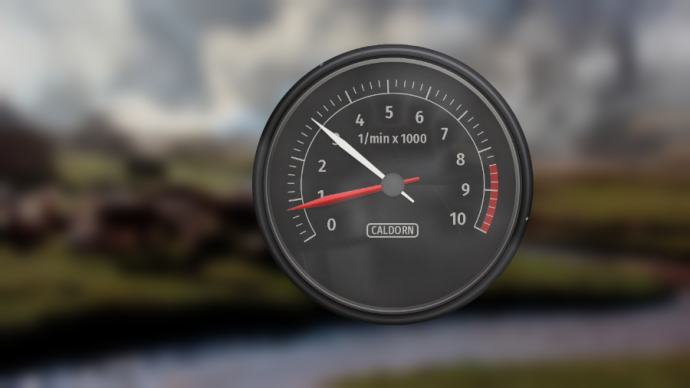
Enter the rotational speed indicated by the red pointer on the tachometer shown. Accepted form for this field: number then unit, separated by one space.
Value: 800 rpm
